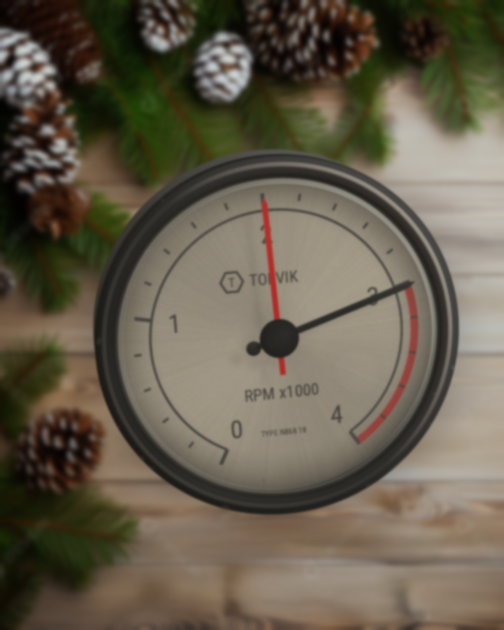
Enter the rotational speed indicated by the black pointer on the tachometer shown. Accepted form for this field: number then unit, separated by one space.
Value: 3000 rpm
